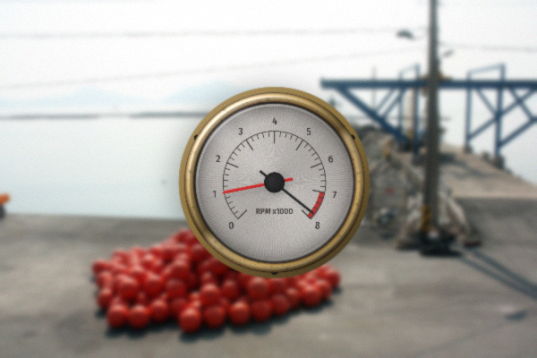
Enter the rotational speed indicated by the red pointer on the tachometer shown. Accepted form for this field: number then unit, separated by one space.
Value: 1000 rpm
